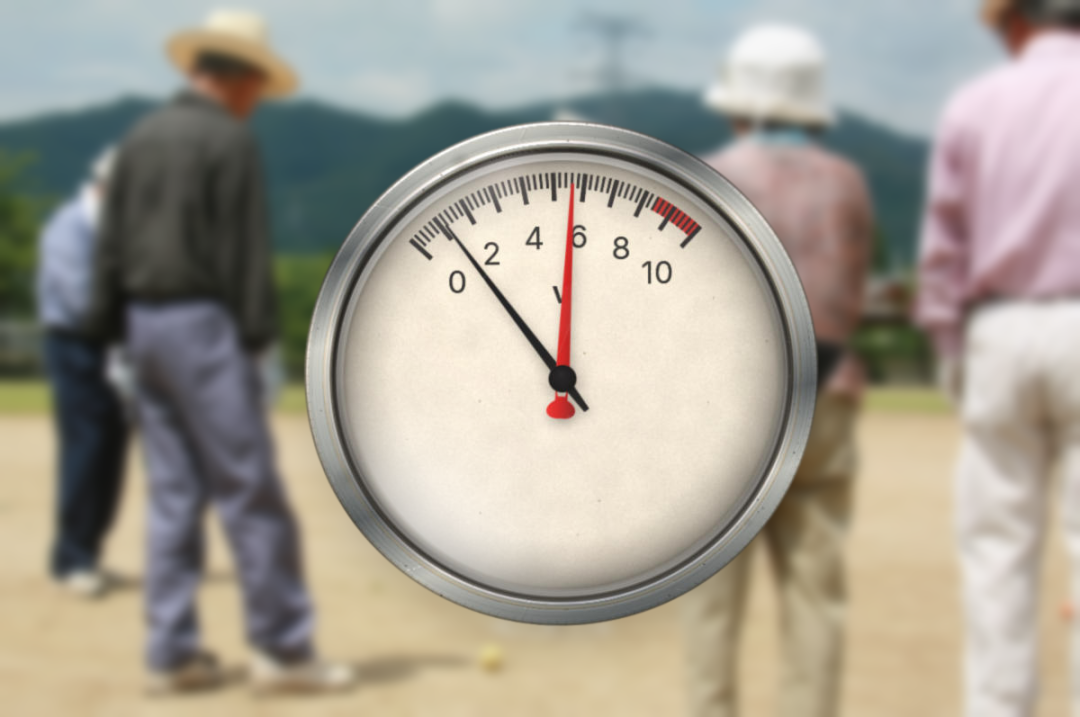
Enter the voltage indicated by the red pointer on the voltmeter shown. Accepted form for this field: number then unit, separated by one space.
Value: 5.6 V
